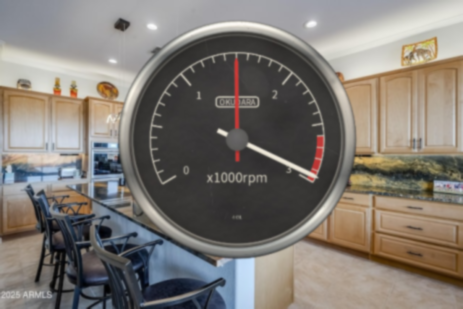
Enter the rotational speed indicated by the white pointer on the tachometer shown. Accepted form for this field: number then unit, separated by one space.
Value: 2950 rpm
